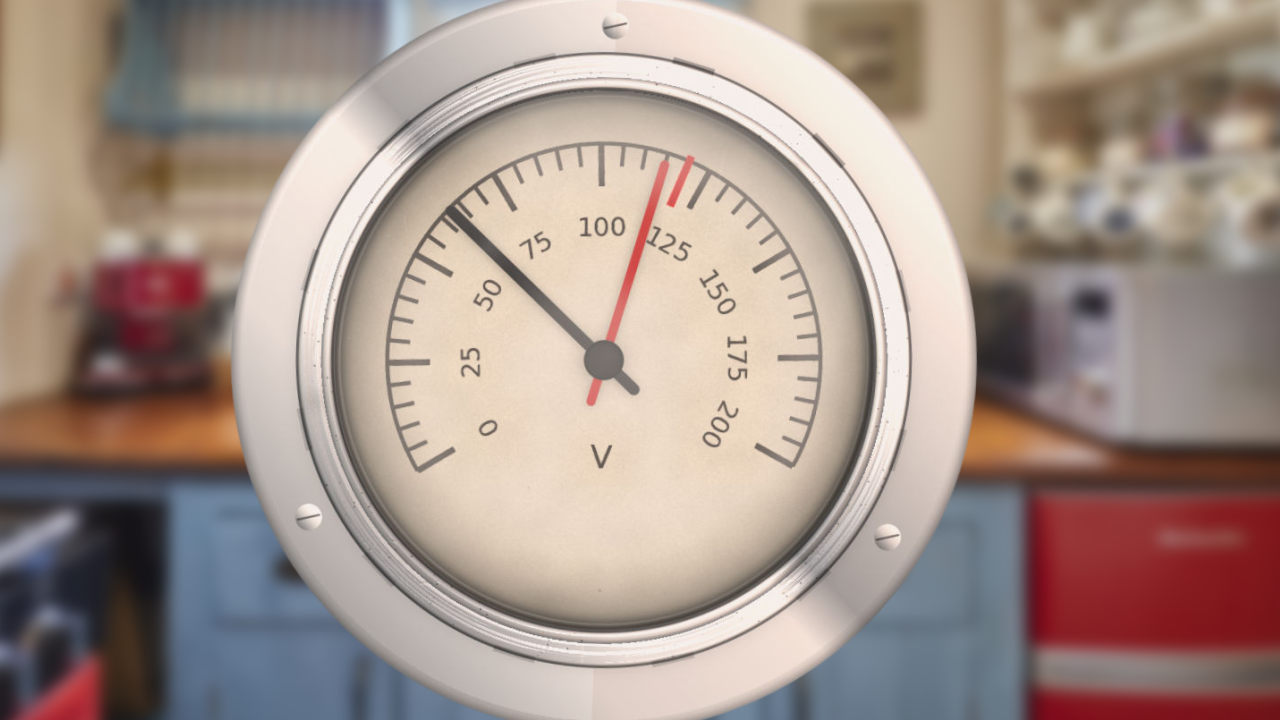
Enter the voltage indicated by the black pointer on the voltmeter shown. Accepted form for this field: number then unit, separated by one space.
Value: 62.5 V
